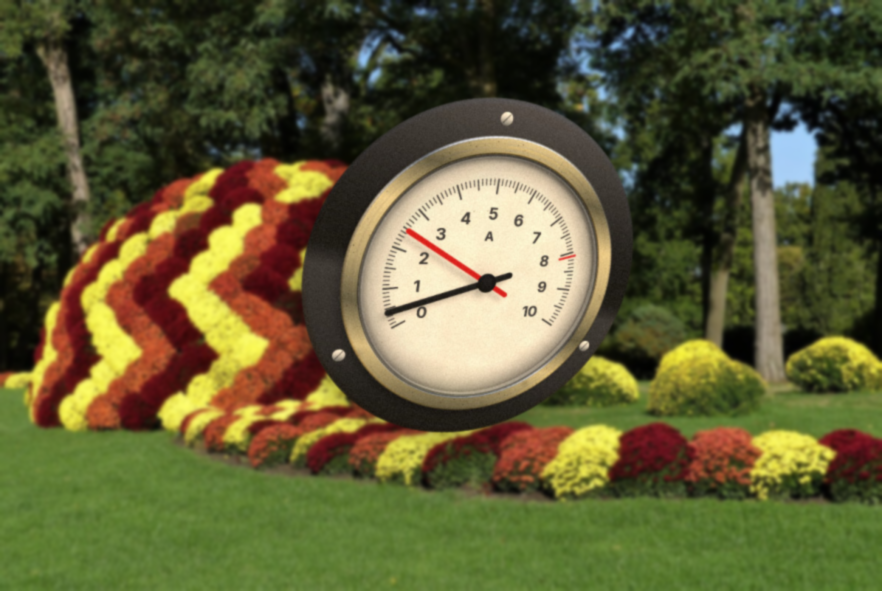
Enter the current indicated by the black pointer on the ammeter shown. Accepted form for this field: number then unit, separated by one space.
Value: 0.5 A
